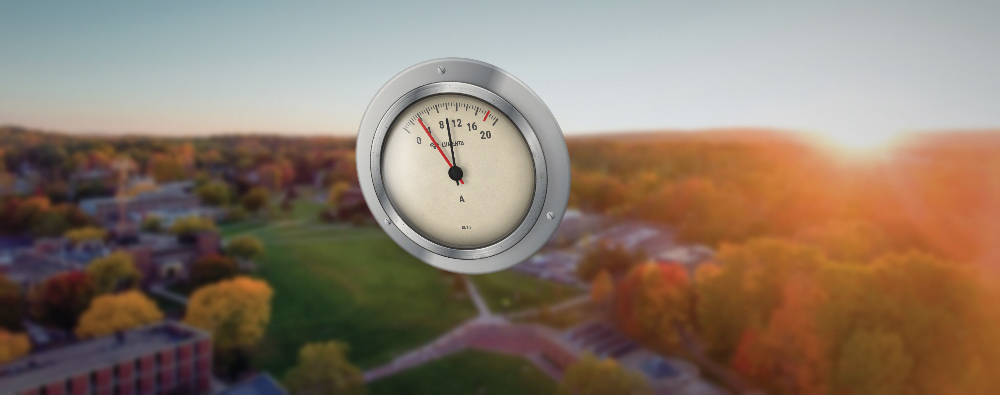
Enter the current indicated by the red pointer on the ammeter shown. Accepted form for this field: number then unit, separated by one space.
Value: 4 A
